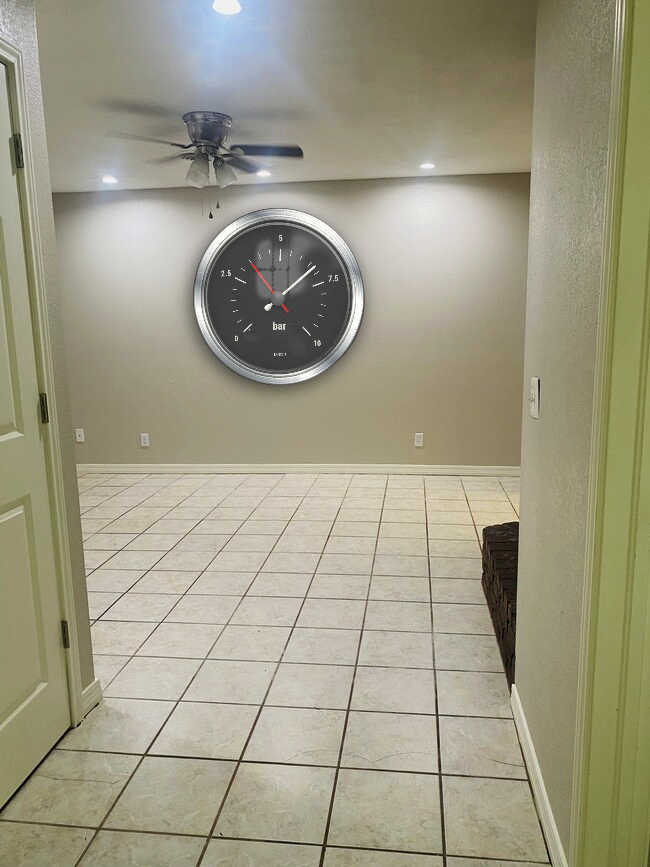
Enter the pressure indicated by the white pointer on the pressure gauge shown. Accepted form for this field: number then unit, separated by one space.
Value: 6.75 bar
